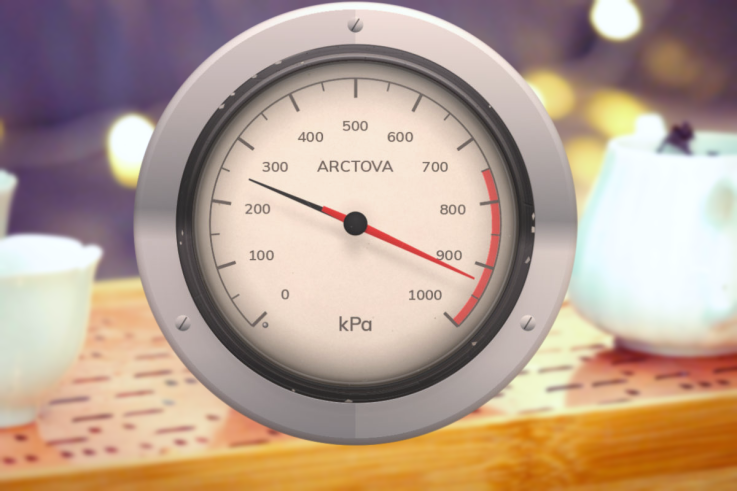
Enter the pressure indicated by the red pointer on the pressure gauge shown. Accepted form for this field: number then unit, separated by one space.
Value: 925 kPa
